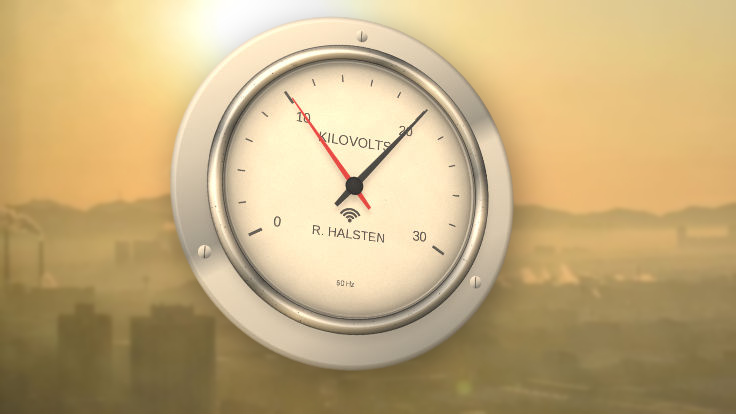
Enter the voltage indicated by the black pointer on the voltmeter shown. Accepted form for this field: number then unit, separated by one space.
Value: 20 kV
